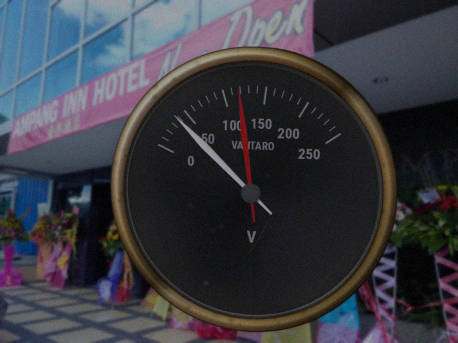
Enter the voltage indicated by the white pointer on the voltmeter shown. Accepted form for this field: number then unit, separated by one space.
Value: 40 V
